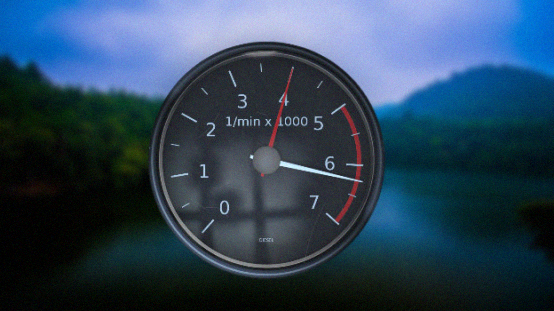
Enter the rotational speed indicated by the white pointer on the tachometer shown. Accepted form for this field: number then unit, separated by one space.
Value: 6250 rpm
